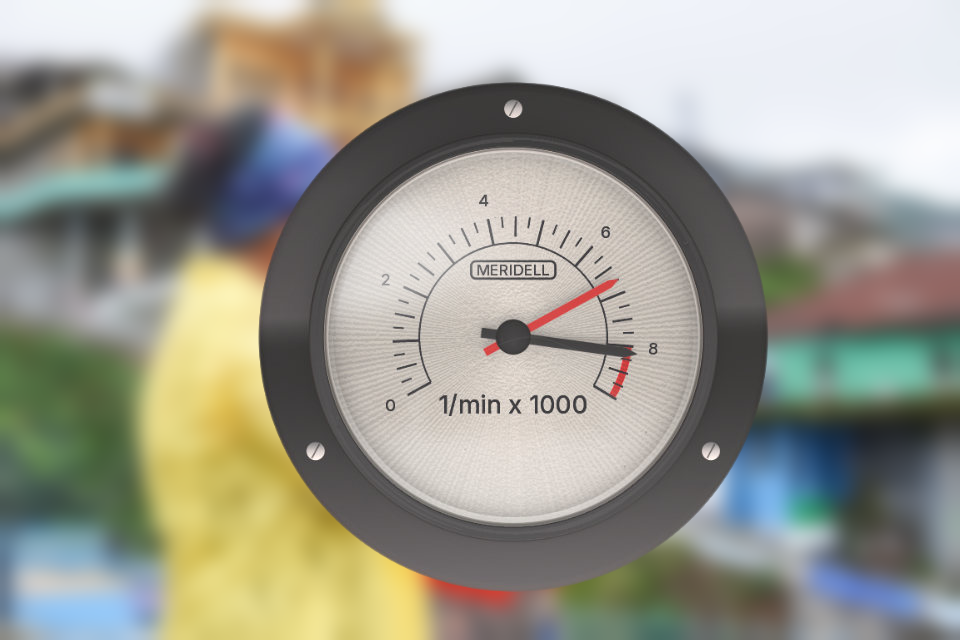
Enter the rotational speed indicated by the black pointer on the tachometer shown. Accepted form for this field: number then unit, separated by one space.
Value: 8125 rpm
